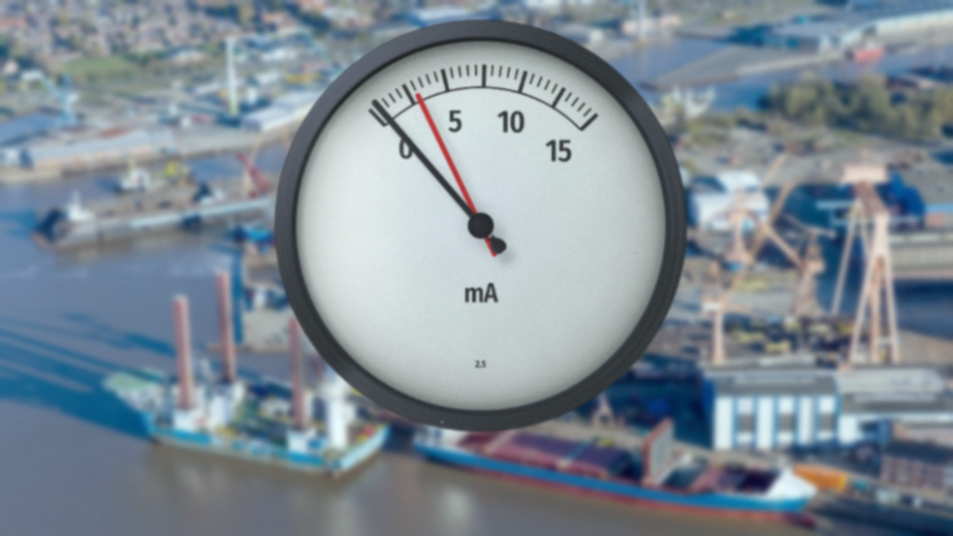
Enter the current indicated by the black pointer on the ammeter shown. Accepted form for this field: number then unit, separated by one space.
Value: 0.5 mA
